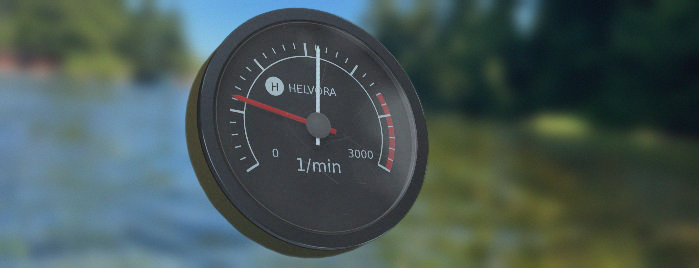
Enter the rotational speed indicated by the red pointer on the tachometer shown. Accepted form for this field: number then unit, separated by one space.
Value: 600 rpm
